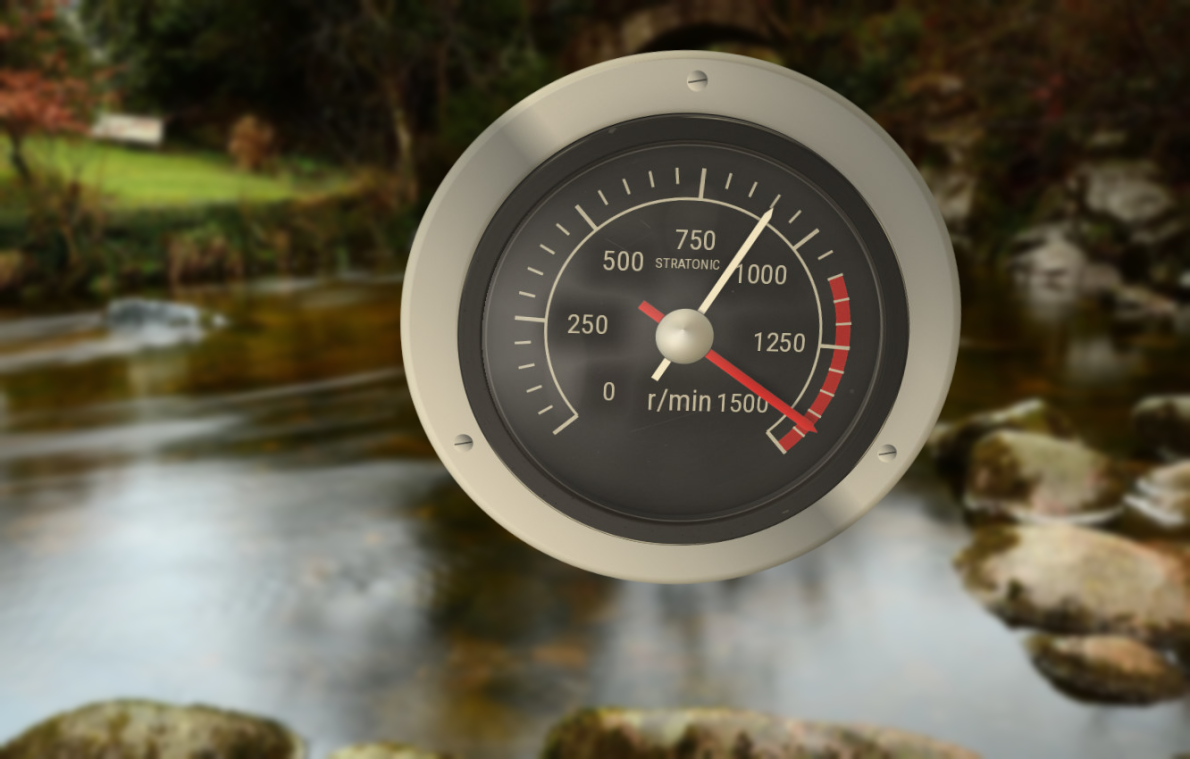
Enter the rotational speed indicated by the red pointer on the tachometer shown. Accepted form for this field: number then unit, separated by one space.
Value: 1425 rpm
